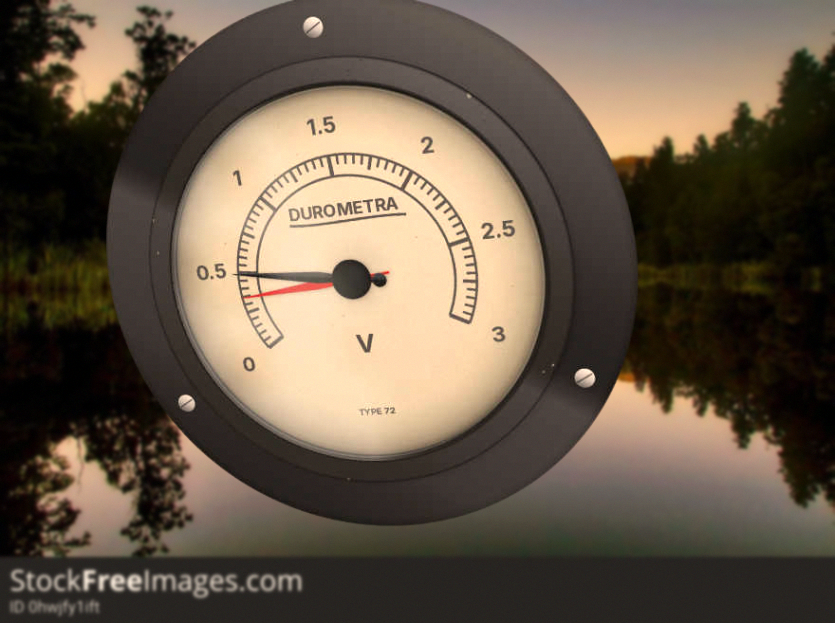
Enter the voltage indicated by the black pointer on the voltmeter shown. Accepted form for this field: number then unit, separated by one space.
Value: 0.5 V
